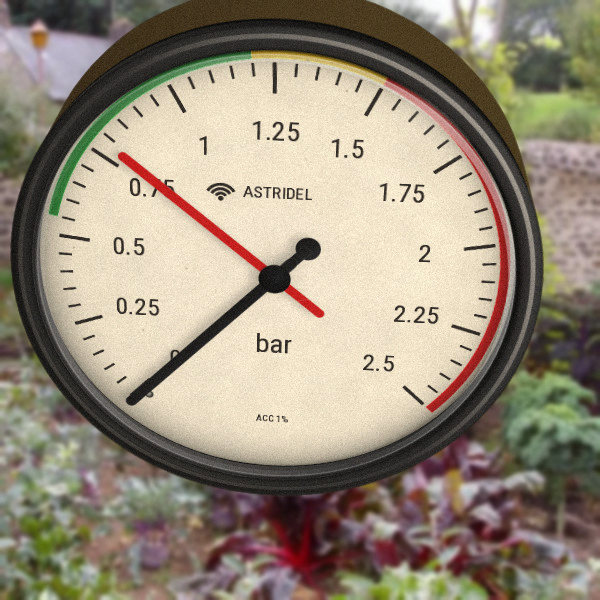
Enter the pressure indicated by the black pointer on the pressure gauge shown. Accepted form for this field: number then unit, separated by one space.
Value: 0 bar
